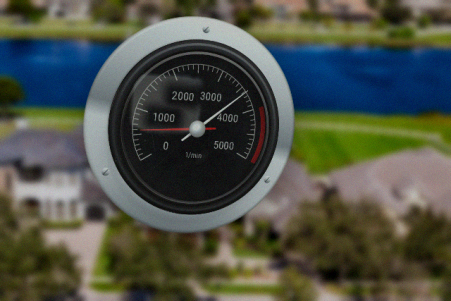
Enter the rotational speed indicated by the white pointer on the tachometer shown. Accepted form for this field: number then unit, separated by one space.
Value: 3600 rpm
